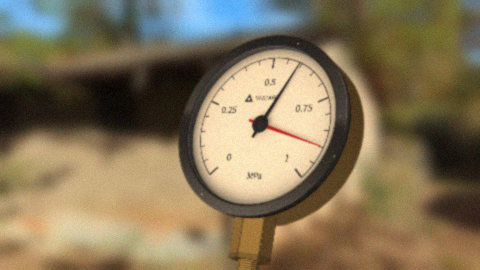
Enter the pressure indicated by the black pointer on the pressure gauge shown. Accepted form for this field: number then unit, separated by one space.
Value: 0.6 MPa
